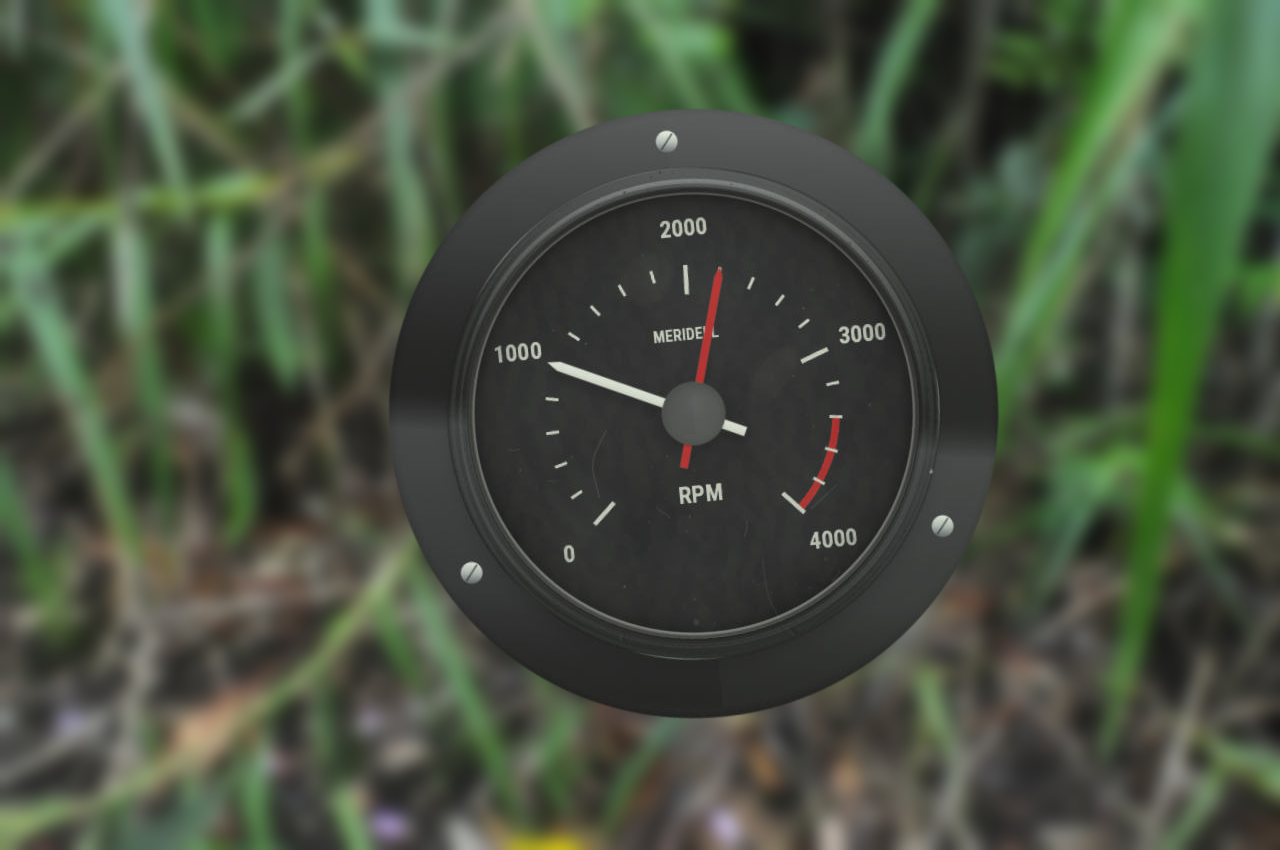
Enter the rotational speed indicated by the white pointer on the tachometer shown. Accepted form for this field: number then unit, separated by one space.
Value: 1000 rpm
